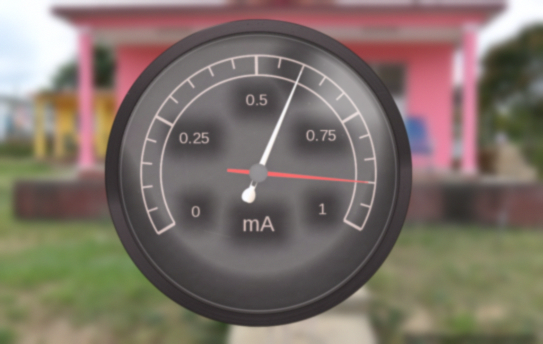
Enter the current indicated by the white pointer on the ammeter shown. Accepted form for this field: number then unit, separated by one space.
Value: 0.6 mA
